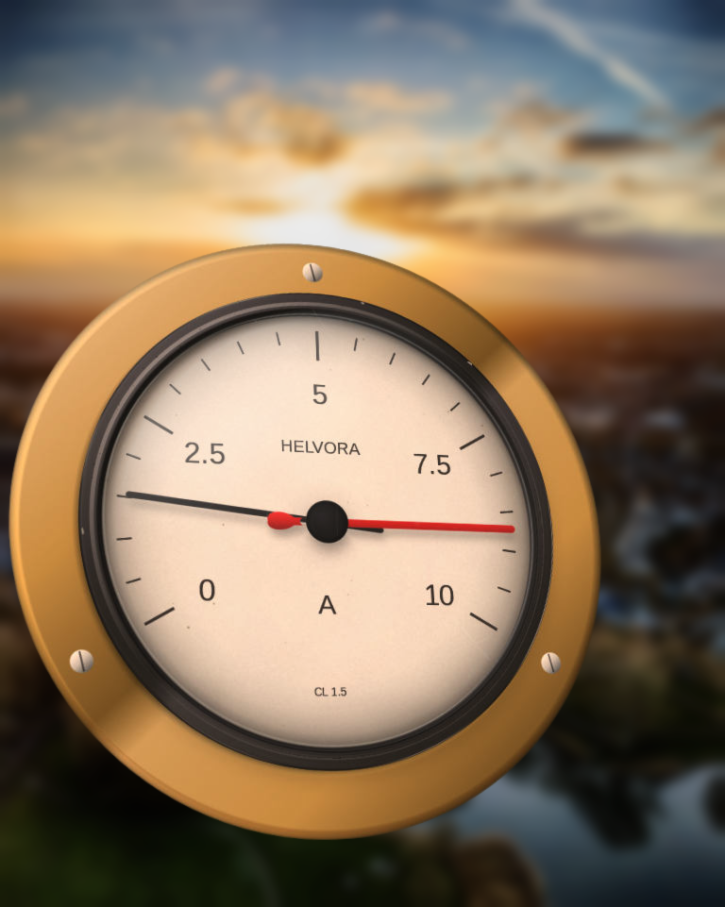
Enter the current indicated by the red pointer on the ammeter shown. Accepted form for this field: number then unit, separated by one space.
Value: 8.75 A
